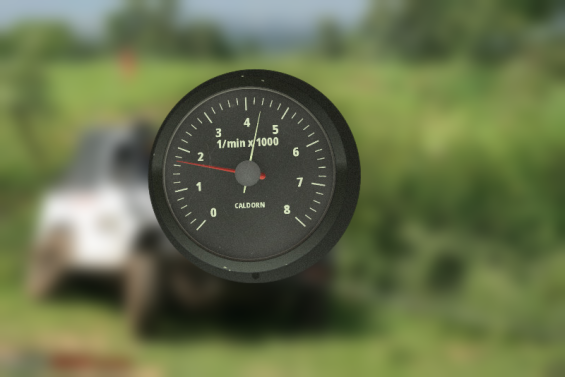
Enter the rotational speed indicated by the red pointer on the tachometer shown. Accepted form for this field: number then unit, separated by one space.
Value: 1700 rpm
